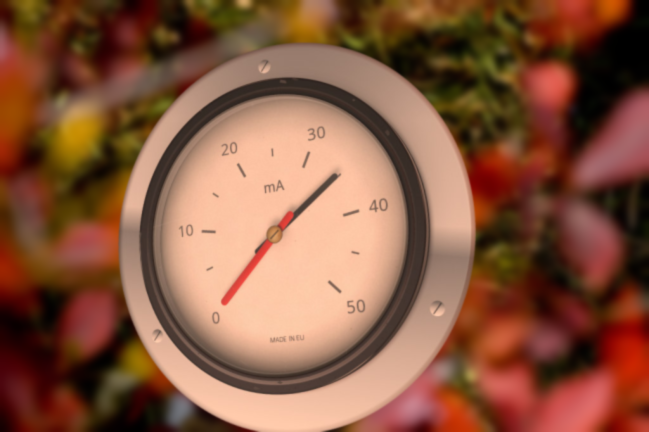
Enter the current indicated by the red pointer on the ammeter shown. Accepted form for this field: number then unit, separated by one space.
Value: 0 mA
